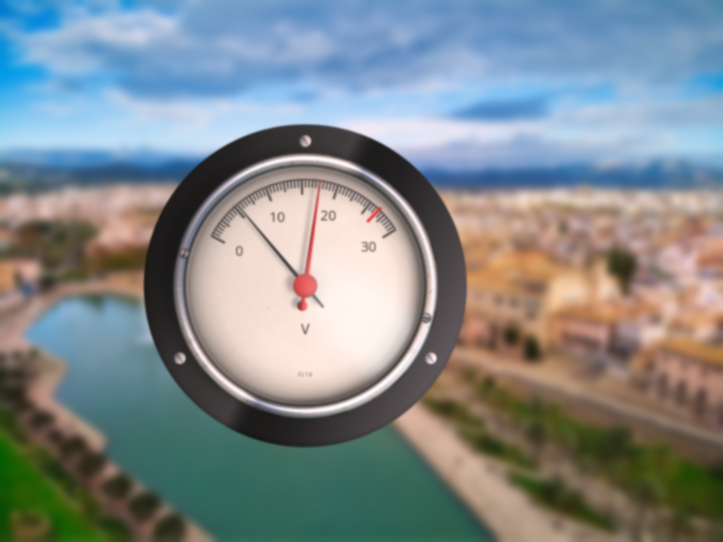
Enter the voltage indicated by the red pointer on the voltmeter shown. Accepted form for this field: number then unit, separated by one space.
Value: 17.5 V
